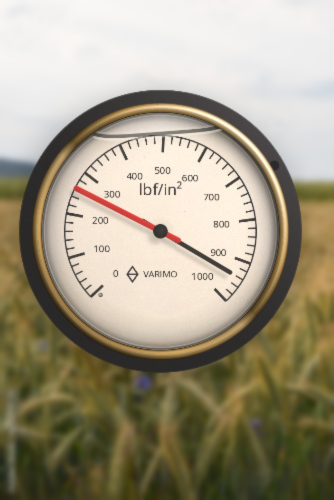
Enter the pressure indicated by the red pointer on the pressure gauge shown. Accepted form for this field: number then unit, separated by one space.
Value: 260 psi
